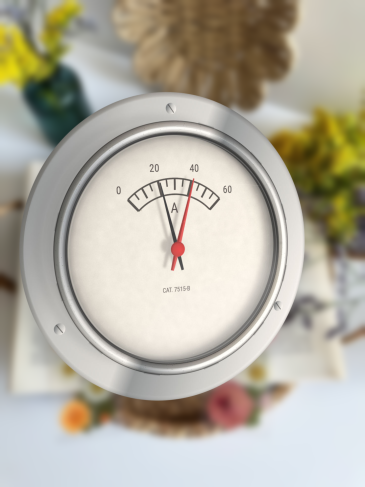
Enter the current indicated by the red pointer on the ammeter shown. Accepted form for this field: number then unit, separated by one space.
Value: 40 A
